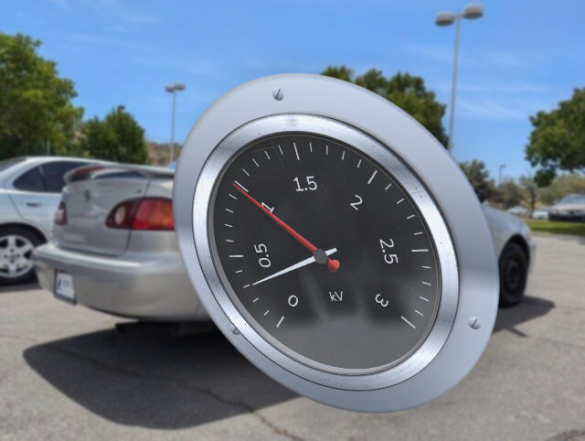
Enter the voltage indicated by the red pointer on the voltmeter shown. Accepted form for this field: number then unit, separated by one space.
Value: 1 kV
